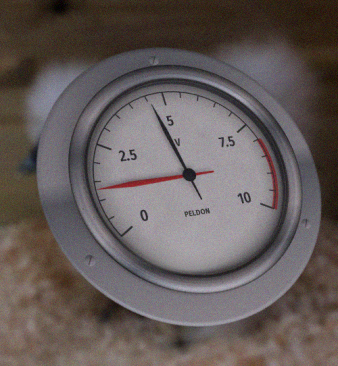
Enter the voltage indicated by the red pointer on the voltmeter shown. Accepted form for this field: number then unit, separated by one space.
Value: 1.25 V
